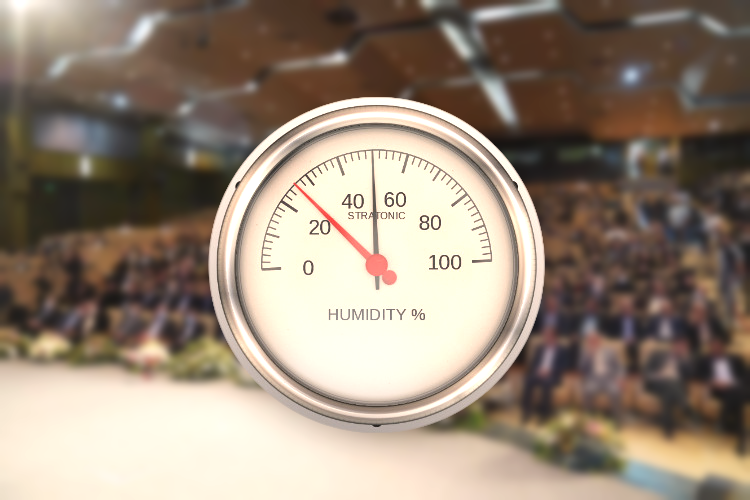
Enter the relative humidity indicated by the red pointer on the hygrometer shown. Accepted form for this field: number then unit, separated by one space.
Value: 26 %
